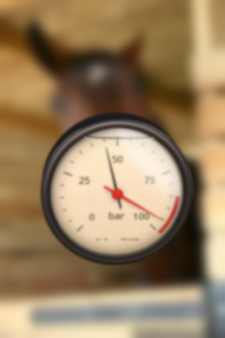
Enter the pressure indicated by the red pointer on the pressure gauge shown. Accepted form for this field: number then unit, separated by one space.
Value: 95 bar
